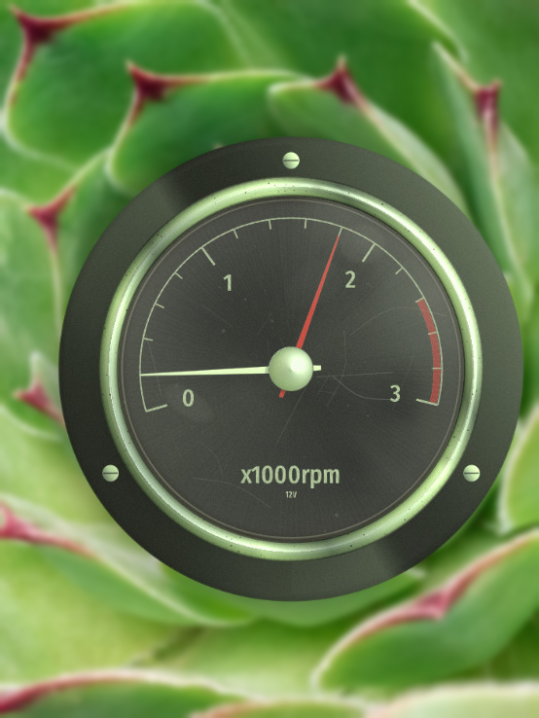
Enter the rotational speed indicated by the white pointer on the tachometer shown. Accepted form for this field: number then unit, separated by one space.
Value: 200 rpm
